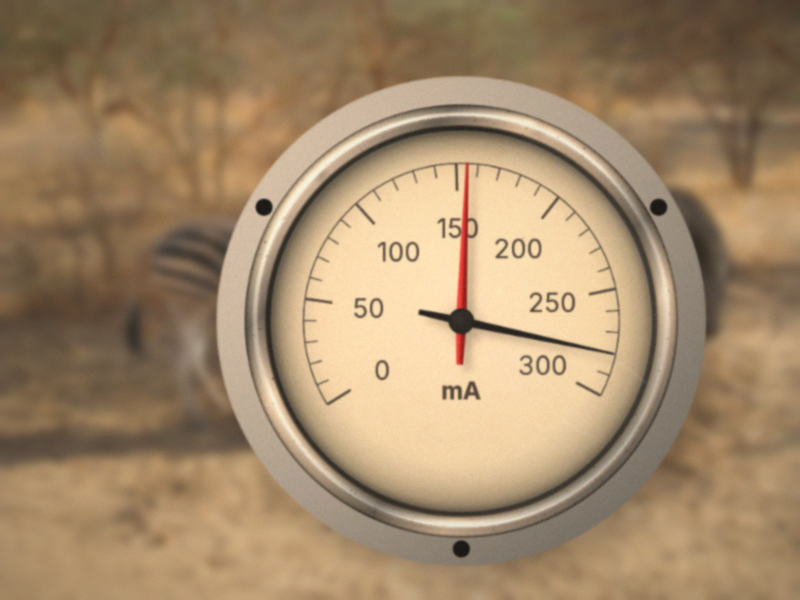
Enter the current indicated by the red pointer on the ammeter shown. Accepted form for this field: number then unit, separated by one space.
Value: 155 mA
